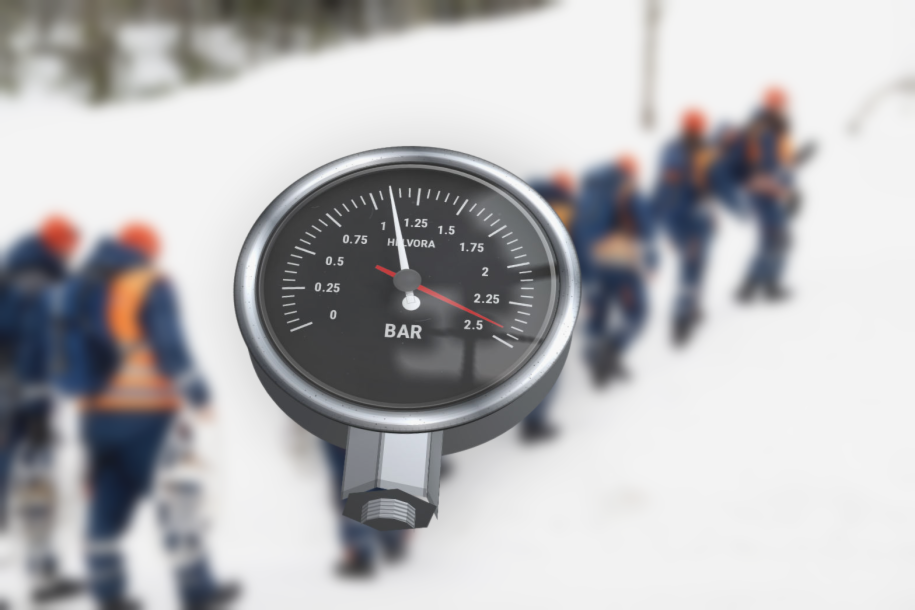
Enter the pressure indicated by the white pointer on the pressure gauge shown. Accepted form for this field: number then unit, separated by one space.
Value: 1.1 bar
